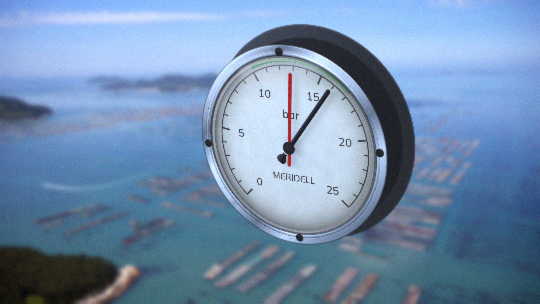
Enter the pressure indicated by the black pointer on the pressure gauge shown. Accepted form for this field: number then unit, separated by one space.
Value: 16 bar
